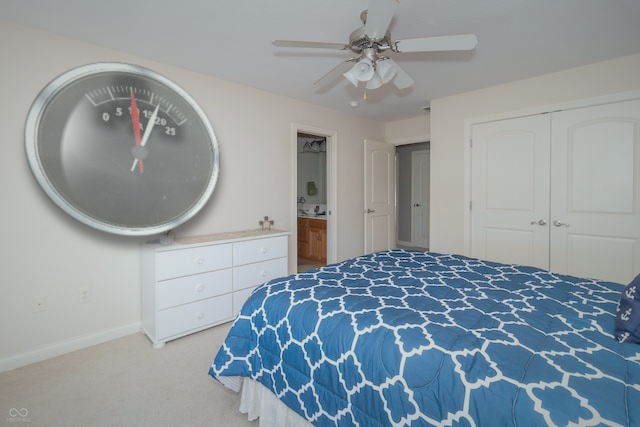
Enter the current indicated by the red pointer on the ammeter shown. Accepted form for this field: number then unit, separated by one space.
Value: 10 A
